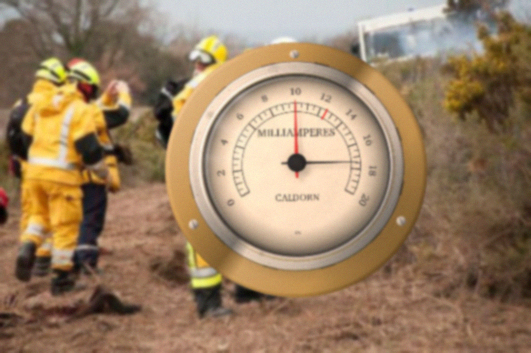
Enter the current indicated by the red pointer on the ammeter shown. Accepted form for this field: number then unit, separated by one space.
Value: 10 mA
